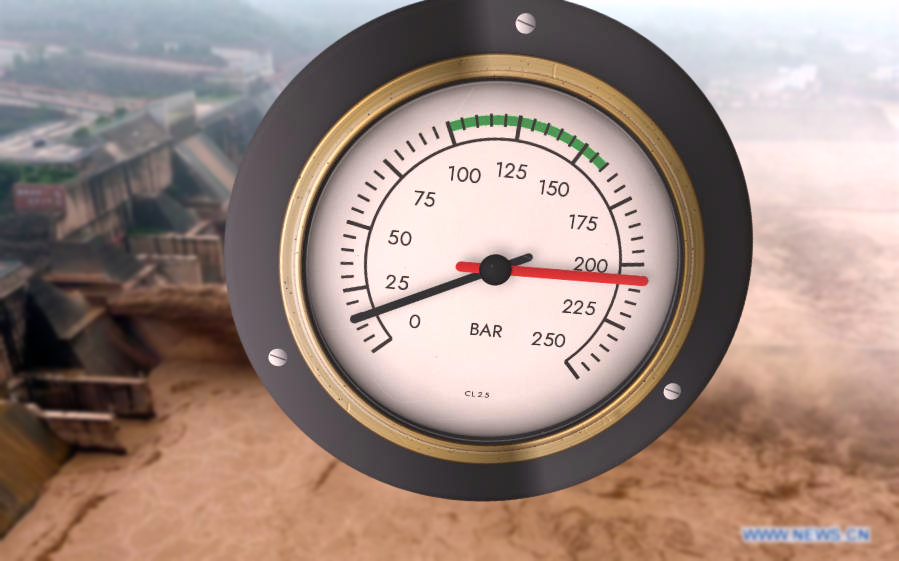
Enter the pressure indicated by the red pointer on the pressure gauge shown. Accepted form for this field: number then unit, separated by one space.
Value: 205 bar
